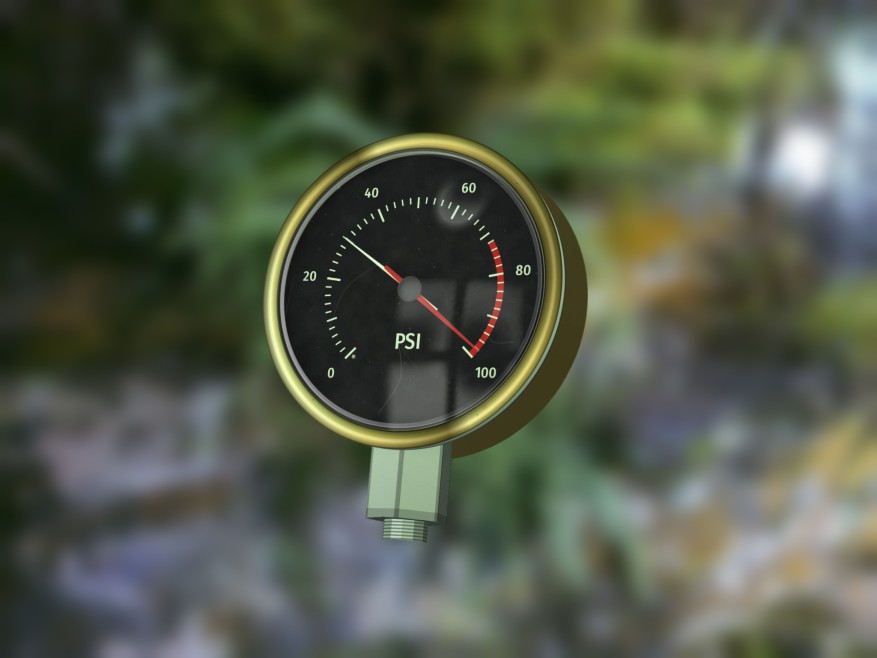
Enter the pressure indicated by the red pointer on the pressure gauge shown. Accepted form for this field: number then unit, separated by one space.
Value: 98 psi
